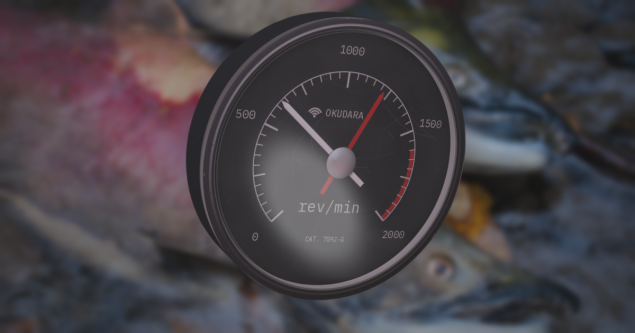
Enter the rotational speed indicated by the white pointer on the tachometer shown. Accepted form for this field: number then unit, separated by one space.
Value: 625 rpm
